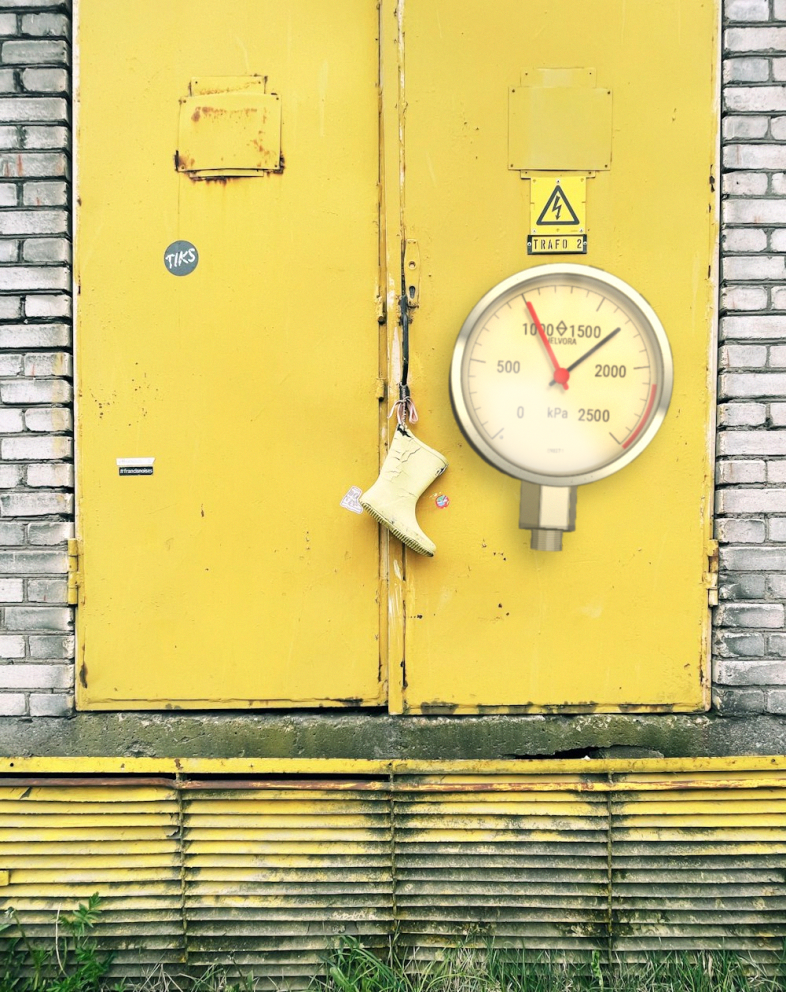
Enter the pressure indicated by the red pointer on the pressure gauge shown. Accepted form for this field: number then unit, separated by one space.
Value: 1000 kPa
